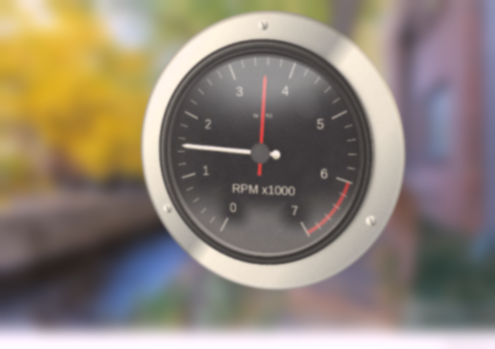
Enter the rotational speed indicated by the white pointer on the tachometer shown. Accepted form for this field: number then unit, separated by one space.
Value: 1500 rpm
